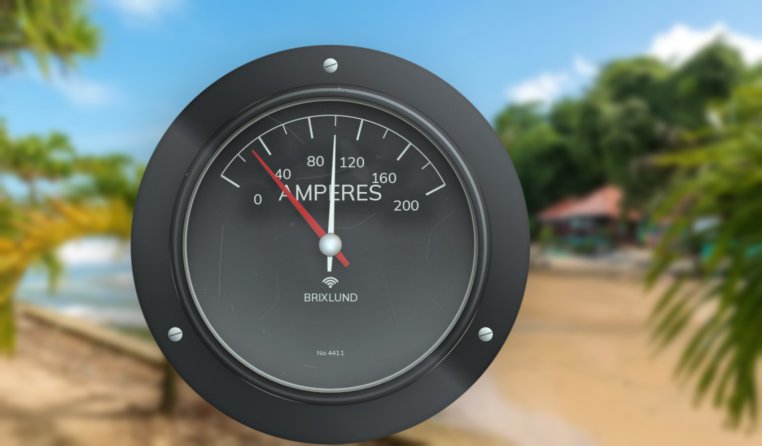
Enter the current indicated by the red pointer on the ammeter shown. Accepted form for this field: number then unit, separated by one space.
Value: 30 A
